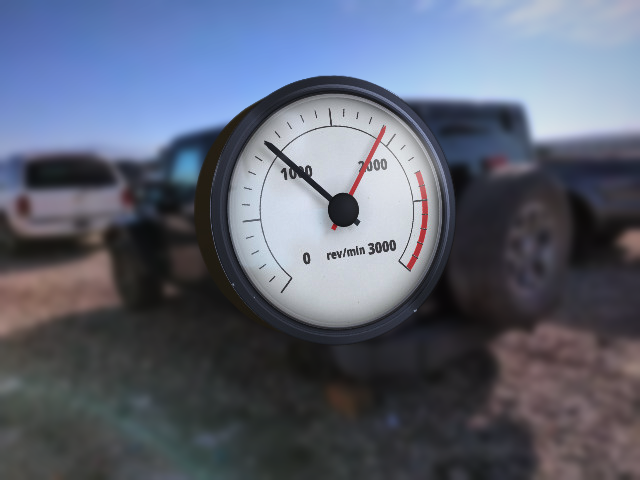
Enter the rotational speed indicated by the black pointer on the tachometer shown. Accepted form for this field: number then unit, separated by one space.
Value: 1000 rpm
